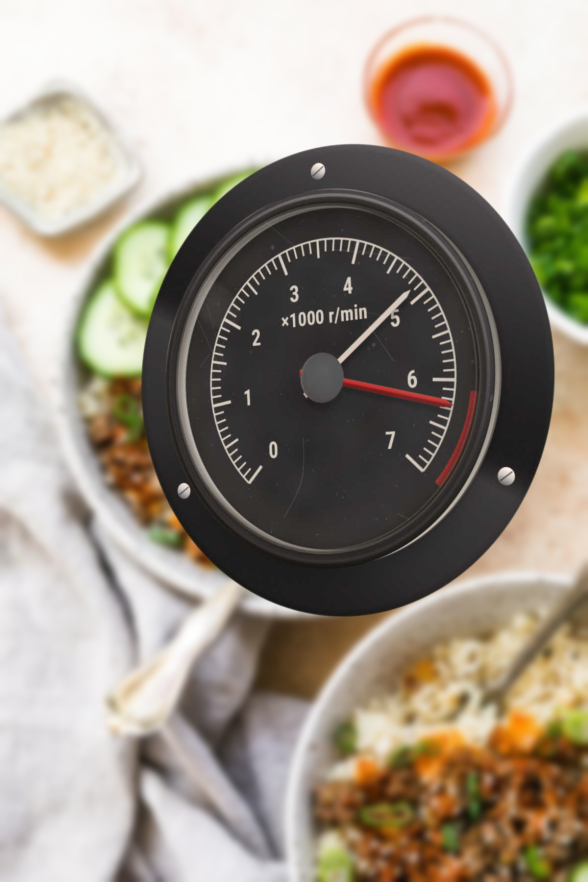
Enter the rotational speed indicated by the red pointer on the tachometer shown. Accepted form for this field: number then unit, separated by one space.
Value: 6250 rpm
